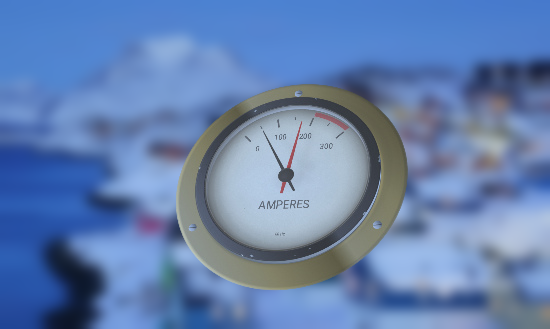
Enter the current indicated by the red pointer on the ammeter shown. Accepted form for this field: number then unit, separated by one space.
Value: 175 A
